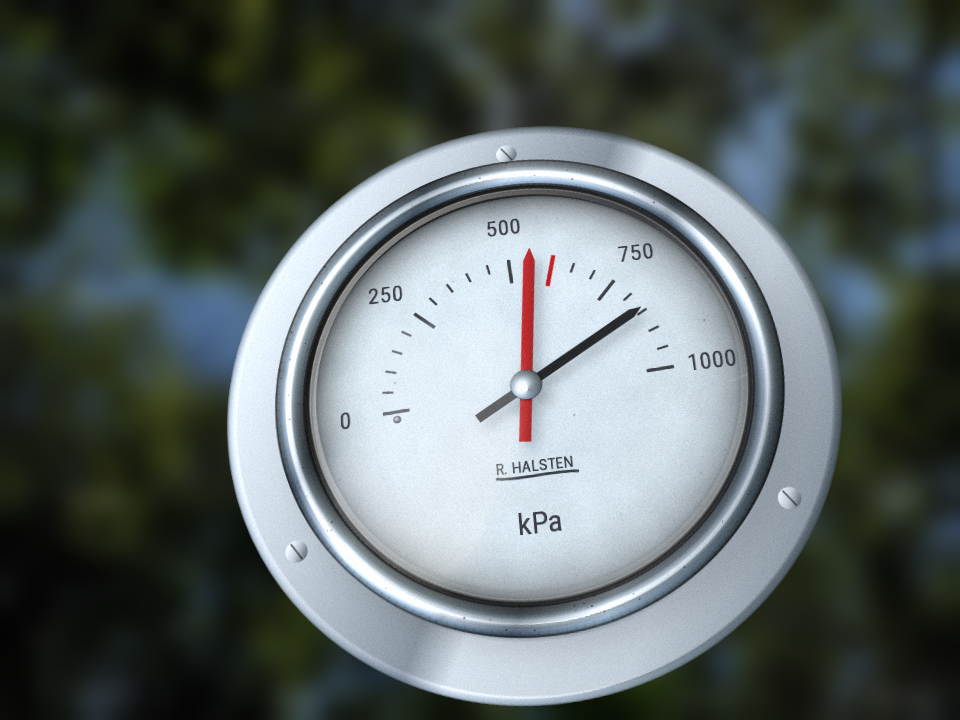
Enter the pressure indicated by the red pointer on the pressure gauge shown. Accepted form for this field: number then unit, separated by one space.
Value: 550 kPa
